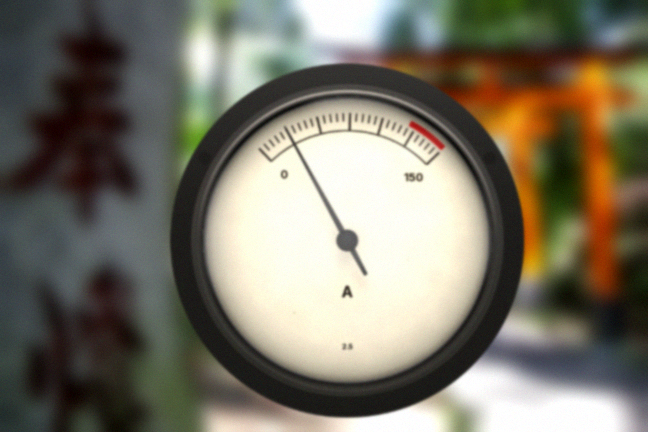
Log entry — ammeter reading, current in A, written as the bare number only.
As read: 25
